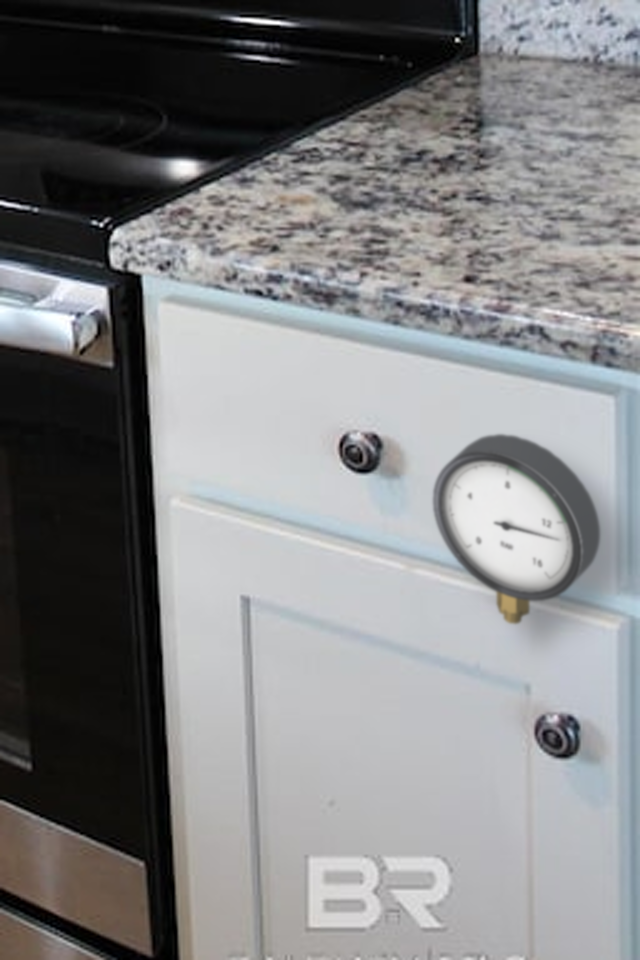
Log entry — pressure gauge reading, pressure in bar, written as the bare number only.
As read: 13
